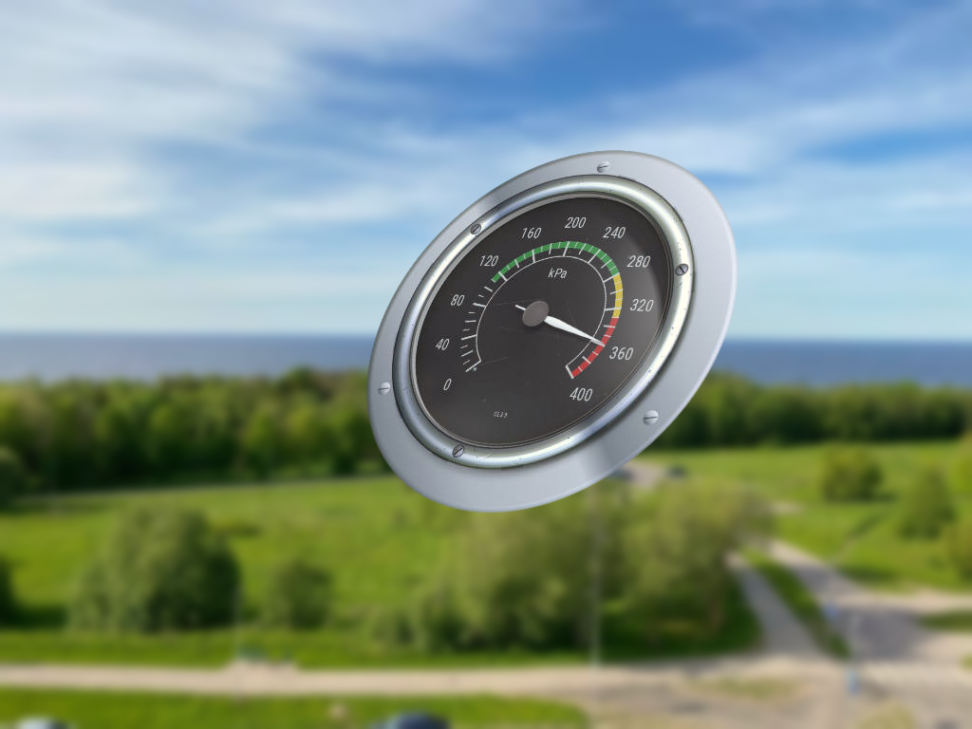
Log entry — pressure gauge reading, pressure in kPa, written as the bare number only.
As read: 360
